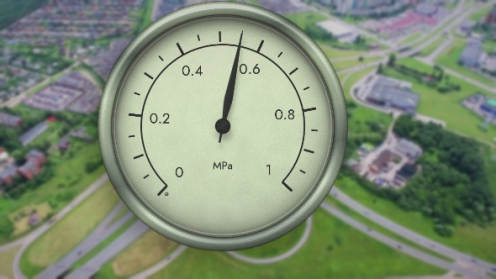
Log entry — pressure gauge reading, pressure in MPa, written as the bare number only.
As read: 0.55
